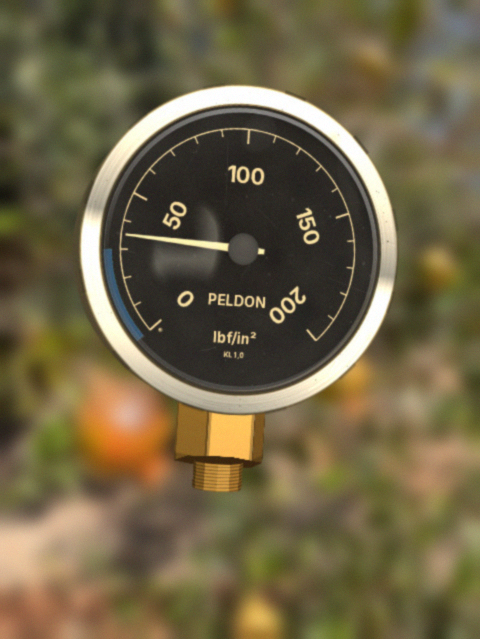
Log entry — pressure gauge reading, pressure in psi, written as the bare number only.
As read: 35
